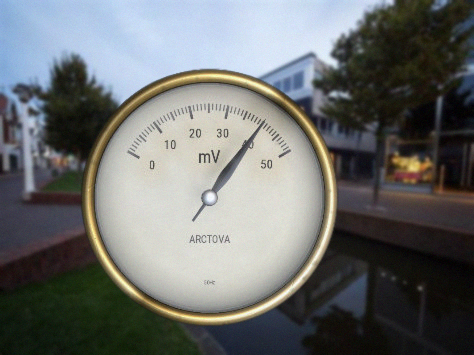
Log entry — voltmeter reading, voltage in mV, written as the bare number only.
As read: 40
